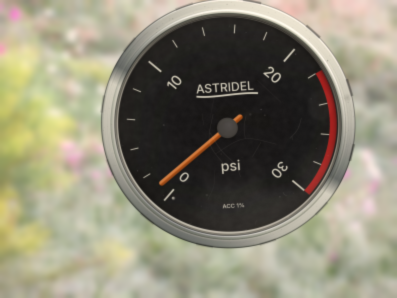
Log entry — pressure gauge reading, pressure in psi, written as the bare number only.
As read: 1
